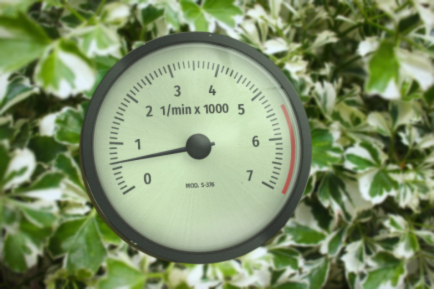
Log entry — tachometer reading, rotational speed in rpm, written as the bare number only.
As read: 600
